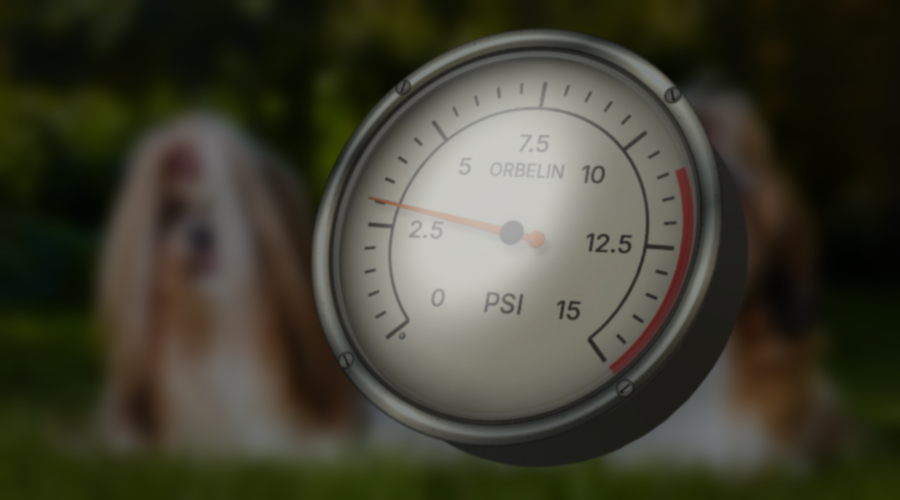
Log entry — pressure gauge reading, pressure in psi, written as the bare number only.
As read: 3
